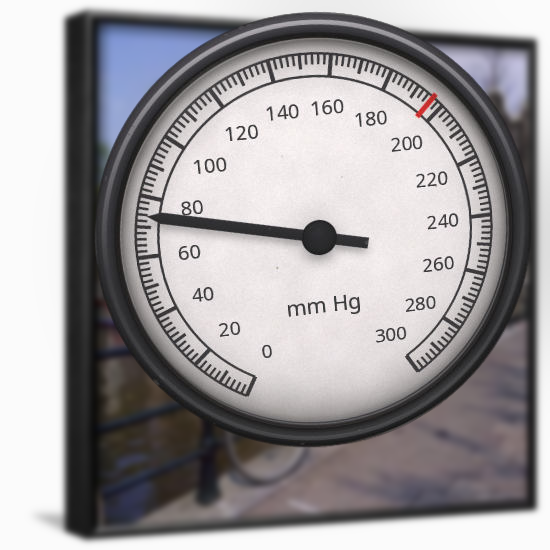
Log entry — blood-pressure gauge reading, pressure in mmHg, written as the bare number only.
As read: 74
